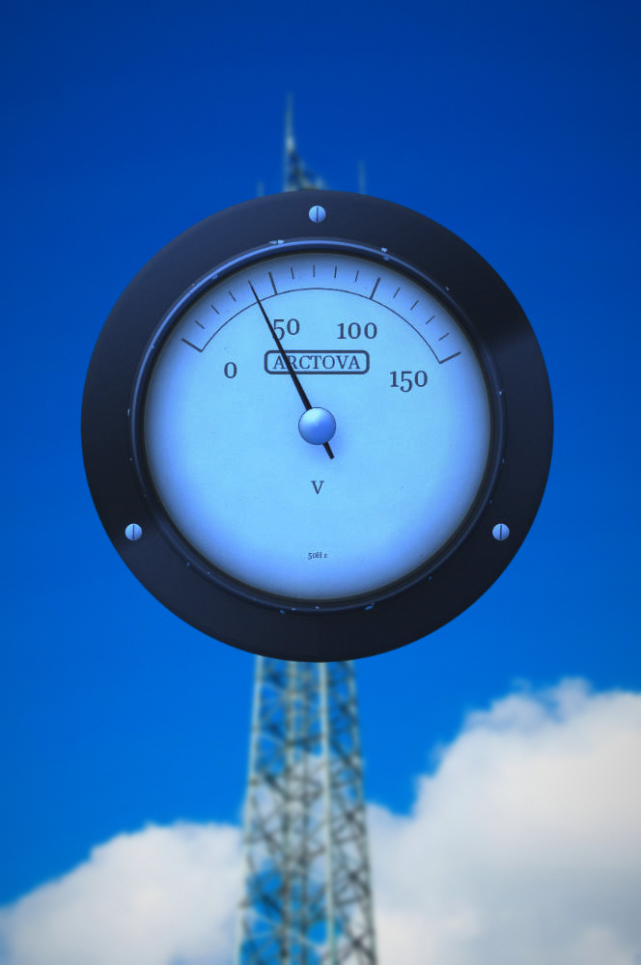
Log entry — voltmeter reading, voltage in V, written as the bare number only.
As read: 40
